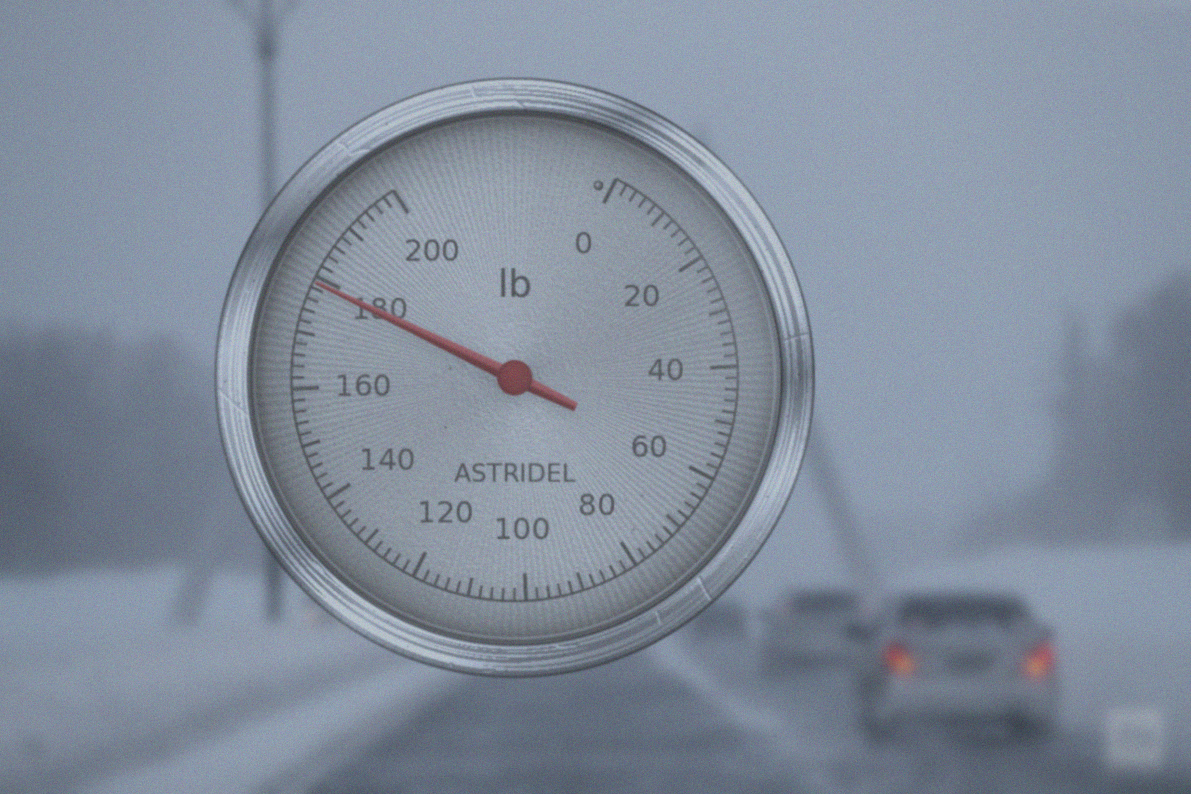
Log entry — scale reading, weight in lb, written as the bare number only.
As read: 179
